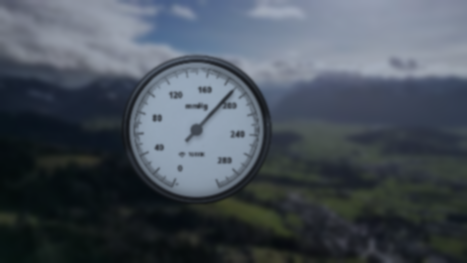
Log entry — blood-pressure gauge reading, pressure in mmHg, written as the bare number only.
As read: 190
